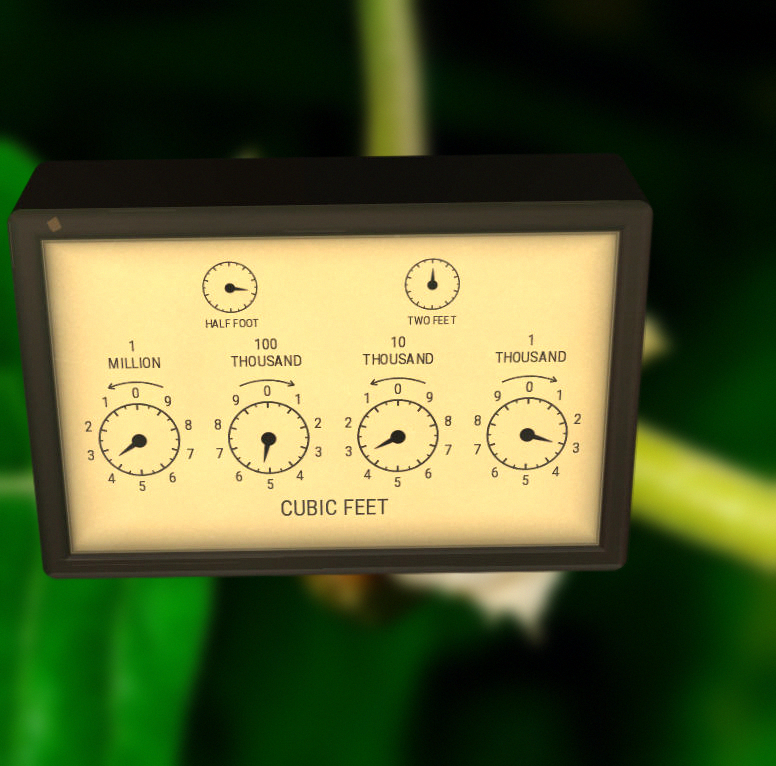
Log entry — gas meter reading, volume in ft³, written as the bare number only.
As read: 353300
